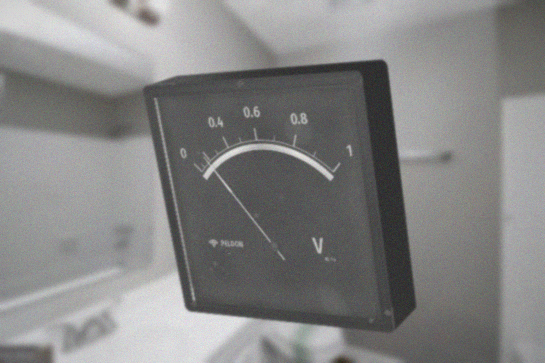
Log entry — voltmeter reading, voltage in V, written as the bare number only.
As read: 0.2
